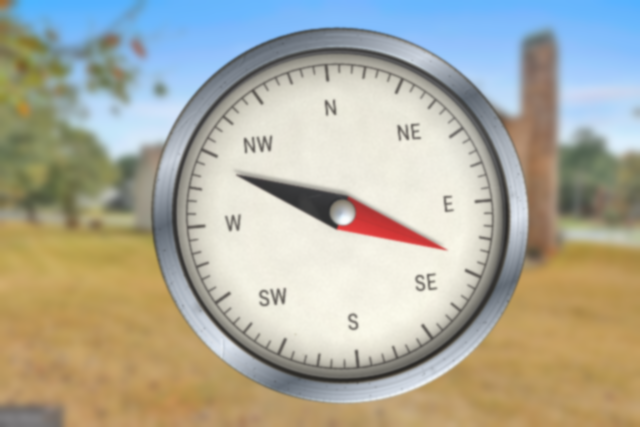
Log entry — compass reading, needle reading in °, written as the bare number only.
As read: 115
